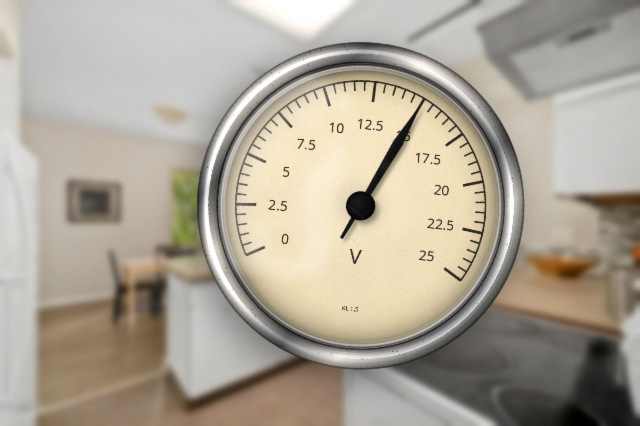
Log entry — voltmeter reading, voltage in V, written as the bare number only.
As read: 15
